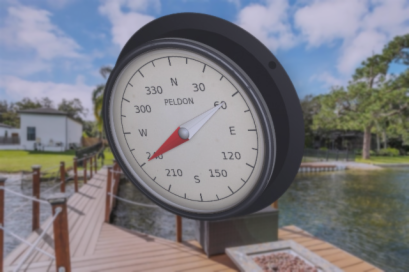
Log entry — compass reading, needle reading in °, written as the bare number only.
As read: 240
